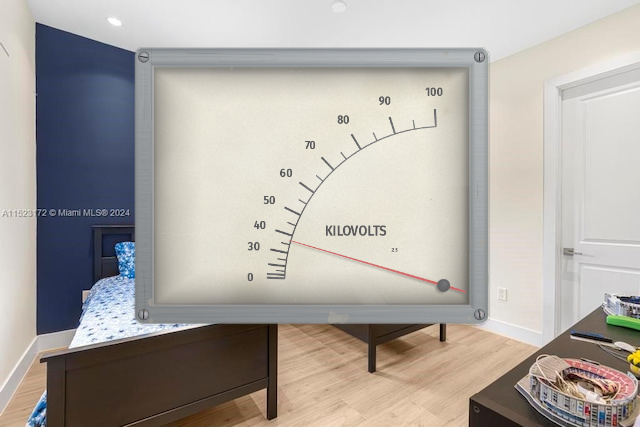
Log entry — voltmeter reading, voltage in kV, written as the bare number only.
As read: 37.5
